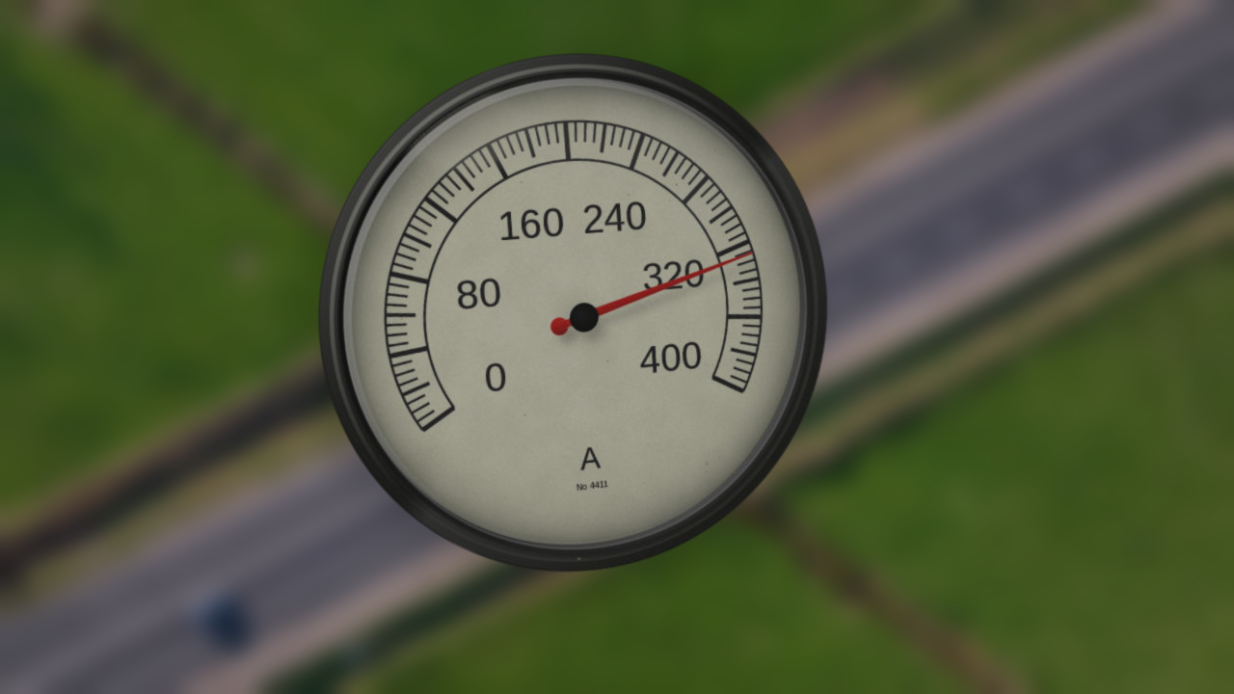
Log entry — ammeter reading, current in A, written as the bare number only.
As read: 325
